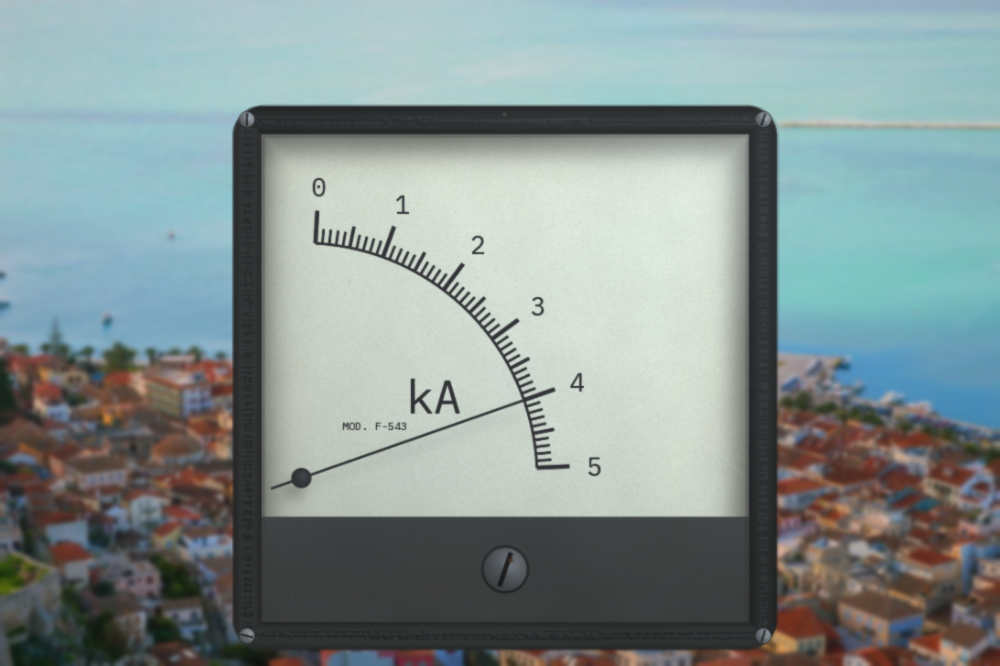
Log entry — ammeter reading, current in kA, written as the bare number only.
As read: 4
